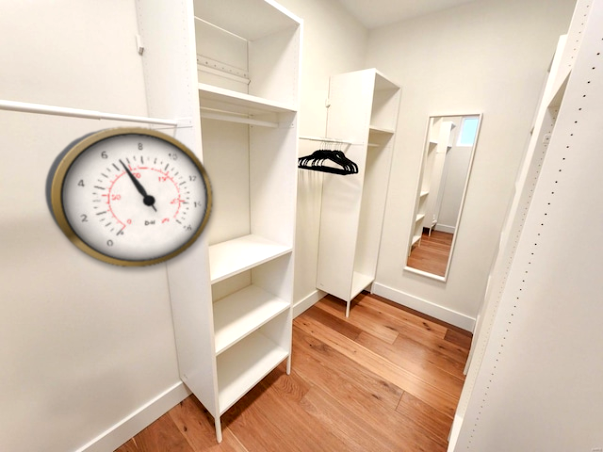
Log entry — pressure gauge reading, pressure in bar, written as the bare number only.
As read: 6.5
